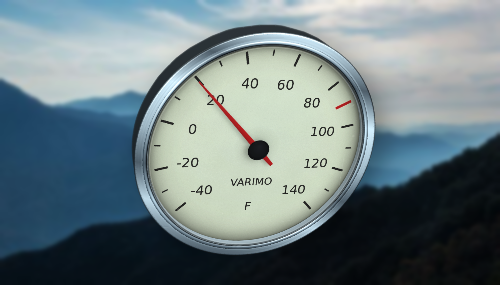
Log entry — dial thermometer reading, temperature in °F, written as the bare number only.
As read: 20
